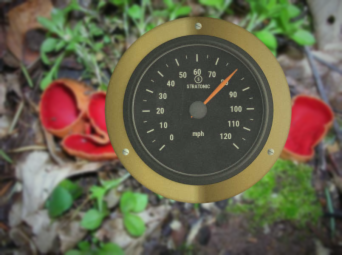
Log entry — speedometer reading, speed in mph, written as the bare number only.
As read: 80
